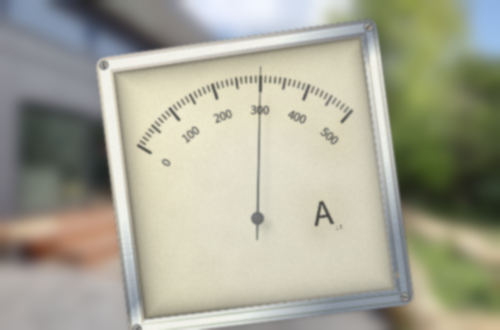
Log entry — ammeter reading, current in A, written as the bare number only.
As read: 300
